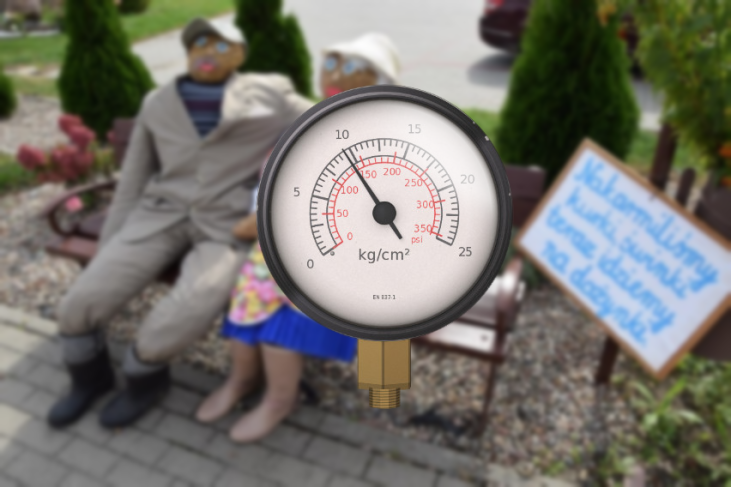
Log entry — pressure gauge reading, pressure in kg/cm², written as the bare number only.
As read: 9.5
